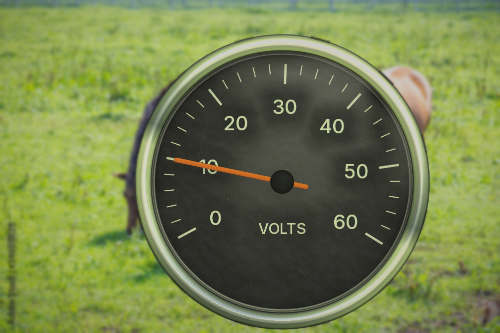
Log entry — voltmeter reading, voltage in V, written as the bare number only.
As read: 10
